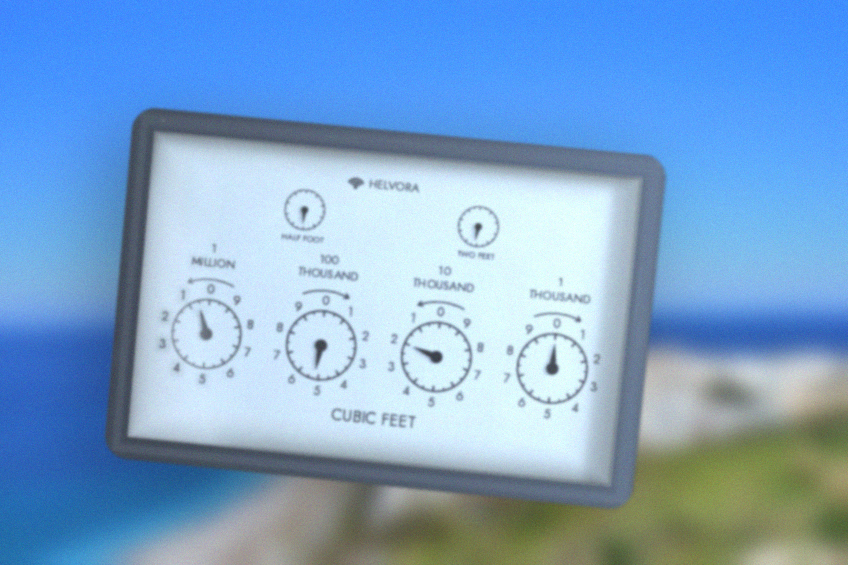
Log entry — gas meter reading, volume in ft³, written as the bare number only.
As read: 52000
